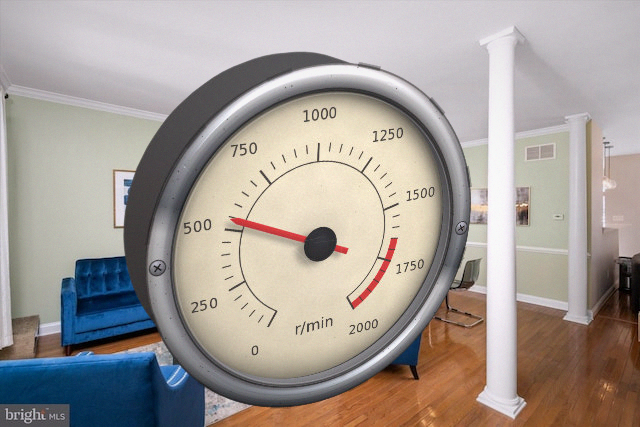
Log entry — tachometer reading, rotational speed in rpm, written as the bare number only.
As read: 550
